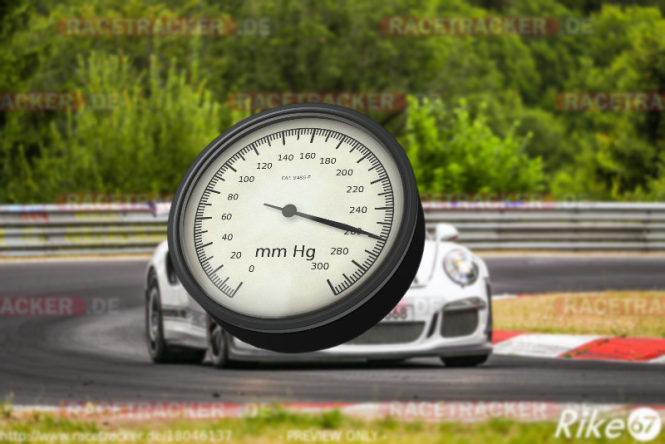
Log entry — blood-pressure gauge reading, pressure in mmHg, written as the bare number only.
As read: 260
